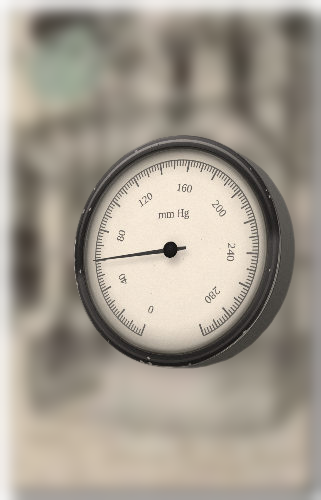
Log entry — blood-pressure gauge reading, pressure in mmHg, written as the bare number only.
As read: 60
